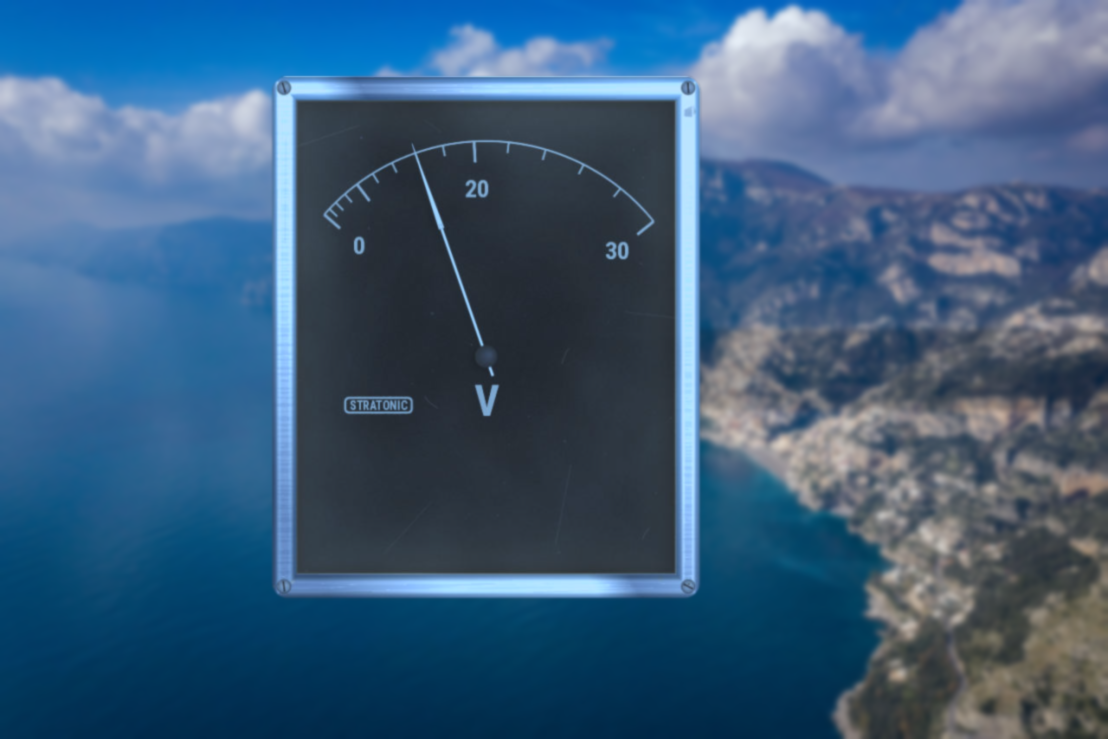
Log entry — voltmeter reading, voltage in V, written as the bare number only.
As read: 16
